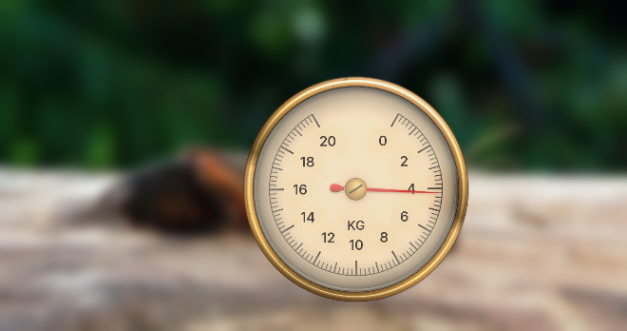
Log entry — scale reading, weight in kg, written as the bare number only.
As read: 4.2
